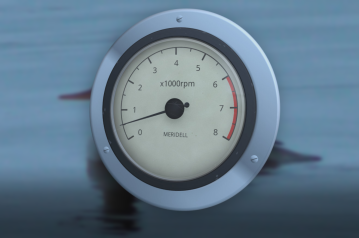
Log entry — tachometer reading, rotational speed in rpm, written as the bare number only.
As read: 500
